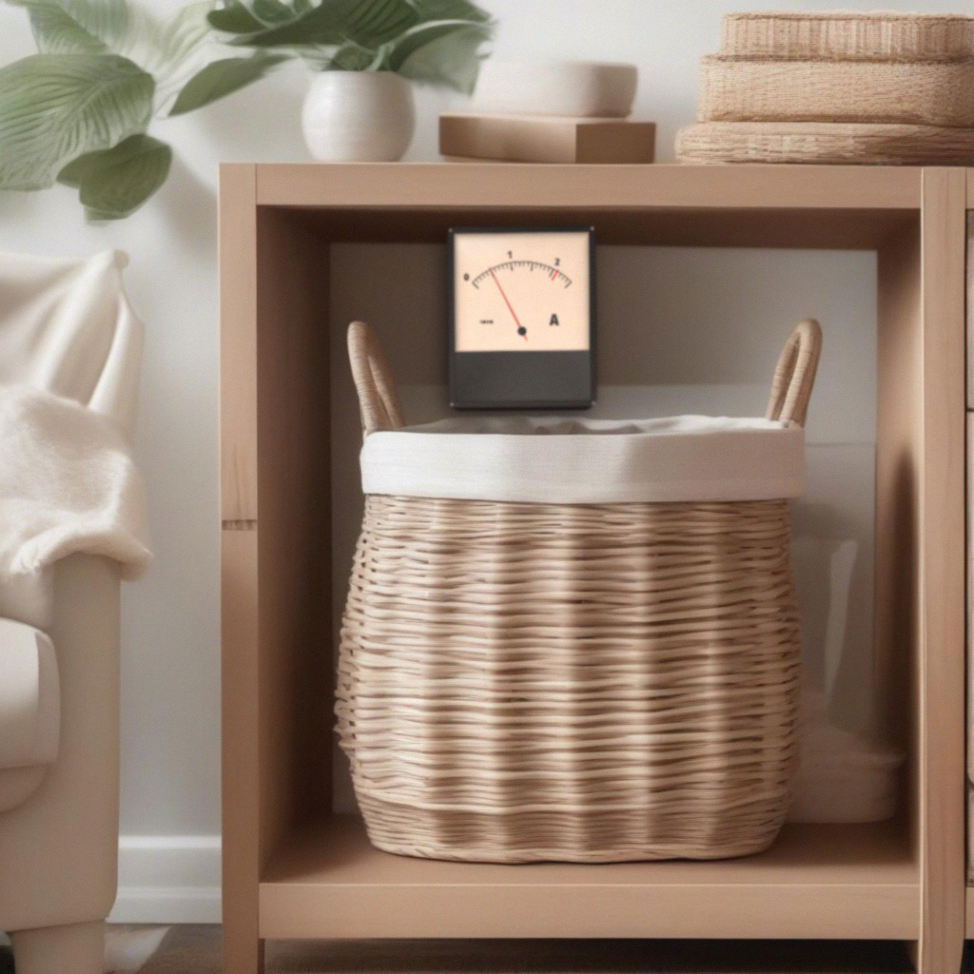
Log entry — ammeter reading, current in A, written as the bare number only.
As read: 0.5
